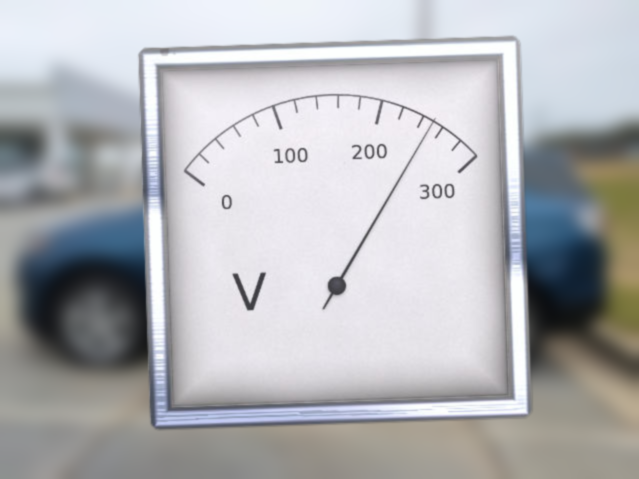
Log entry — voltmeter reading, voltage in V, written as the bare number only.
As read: 250
